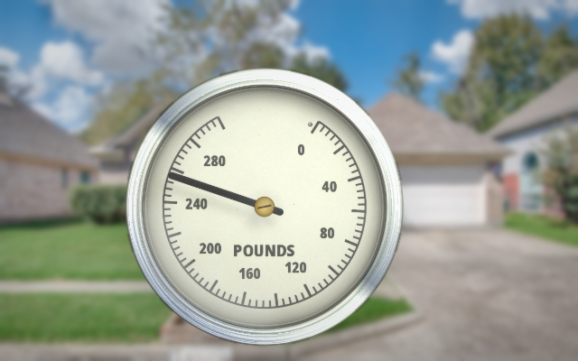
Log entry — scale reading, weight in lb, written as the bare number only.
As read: 256
